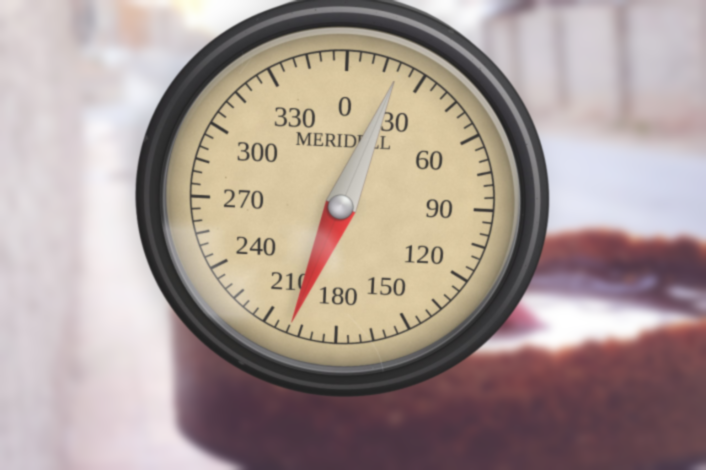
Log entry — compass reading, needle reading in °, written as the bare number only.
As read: 200
